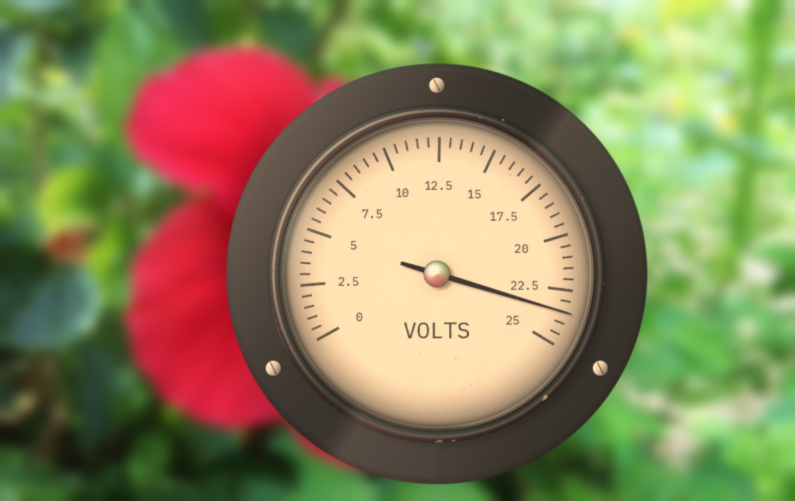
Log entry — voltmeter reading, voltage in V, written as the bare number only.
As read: 23.5
